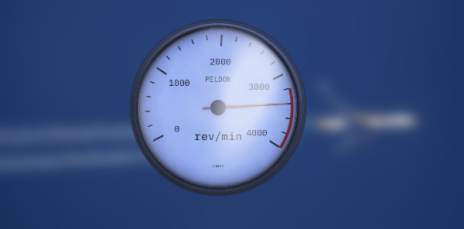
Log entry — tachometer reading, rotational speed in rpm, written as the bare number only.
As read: 3400
